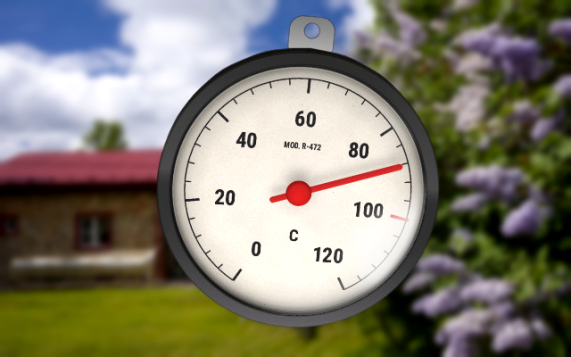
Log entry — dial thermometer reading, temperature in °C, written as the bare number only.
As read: 88
